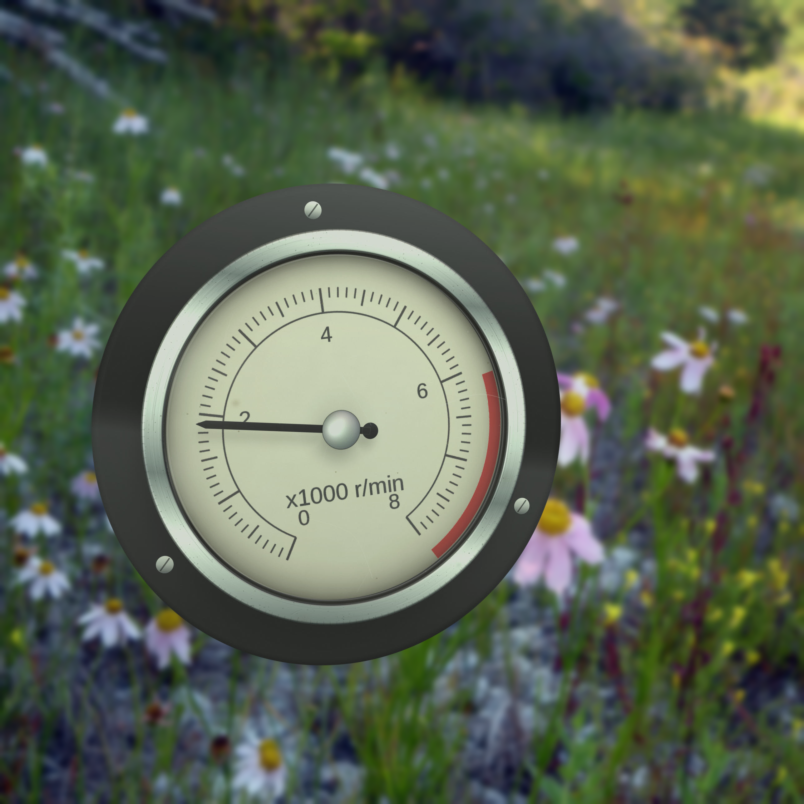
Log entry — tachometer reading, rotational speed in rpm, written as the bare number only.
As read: 1900
